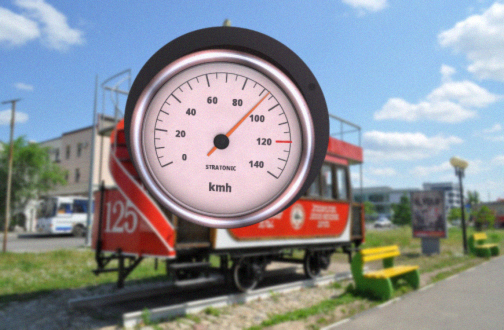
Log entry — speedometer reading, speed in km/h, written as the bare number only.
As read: 92.5
